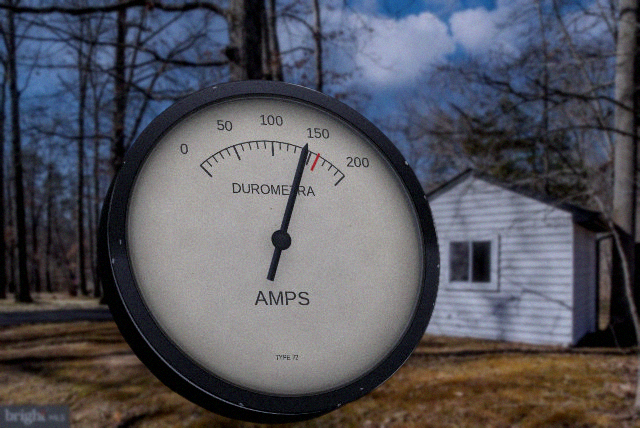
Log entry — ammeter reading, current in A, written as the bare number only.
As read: 140
